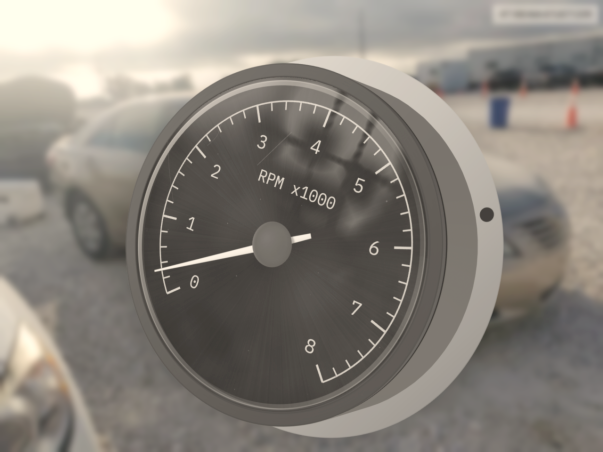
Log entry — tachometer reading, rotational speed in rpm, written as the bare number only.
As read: 300
